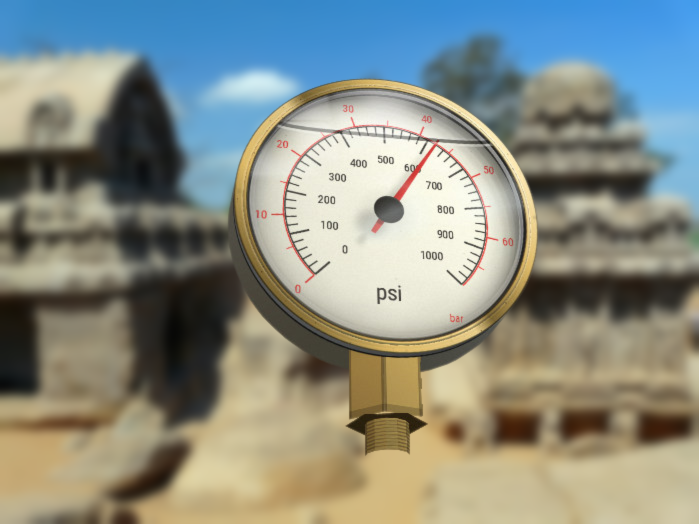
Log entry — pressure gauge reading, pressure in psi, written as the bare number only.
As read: 620
